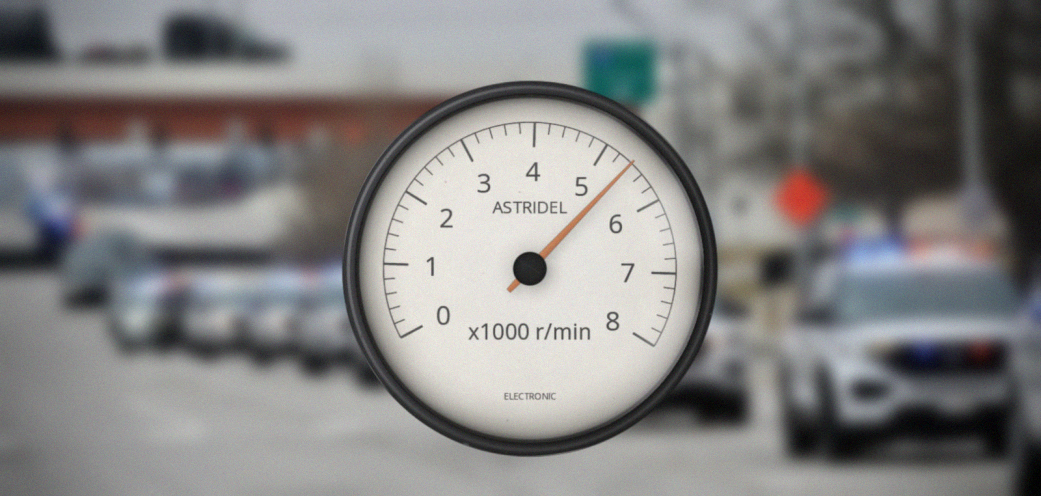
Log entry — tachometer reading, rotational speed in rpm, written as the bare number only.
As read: 5400
